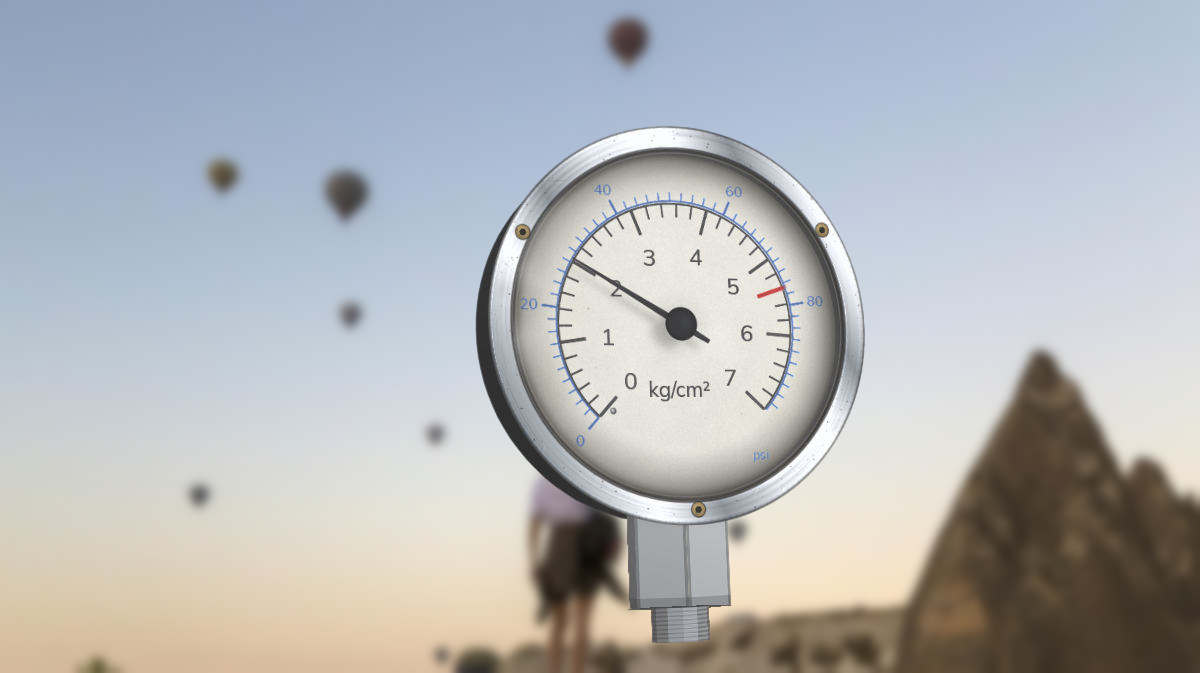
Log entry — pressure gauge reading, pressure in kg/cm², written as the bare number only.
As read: 2
